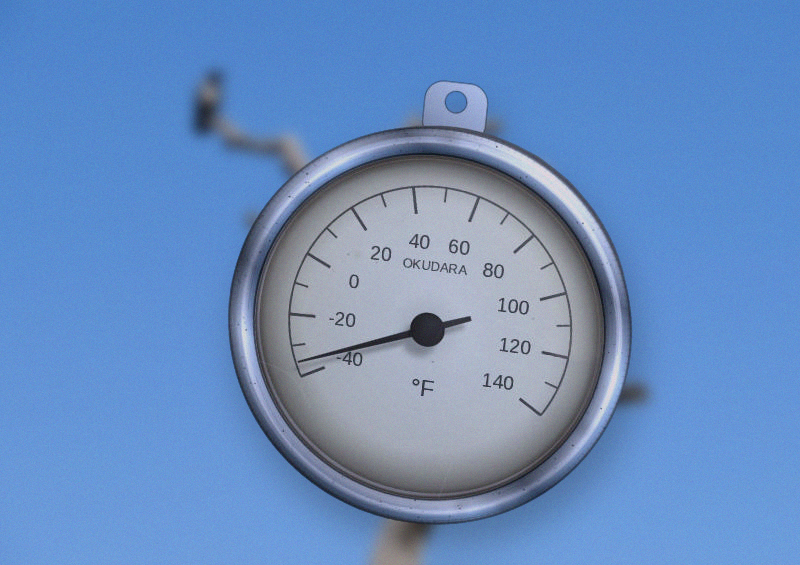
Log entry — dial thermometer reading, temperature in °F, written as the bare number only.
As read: -35
